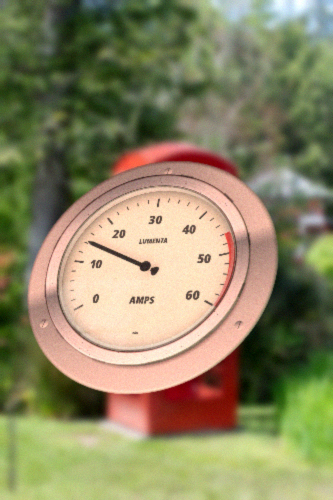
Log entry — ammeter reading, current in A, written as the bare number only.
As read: 14
